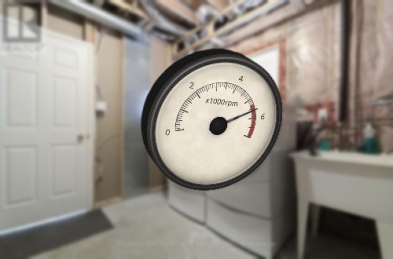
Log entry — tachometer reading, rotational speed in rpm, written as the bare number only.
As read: 5500
